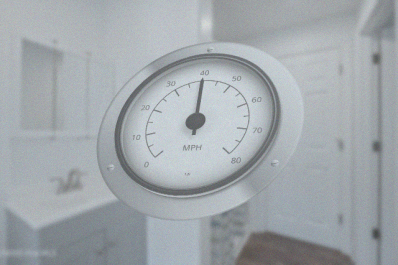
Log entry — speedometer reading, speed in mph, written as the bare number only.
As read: 40
